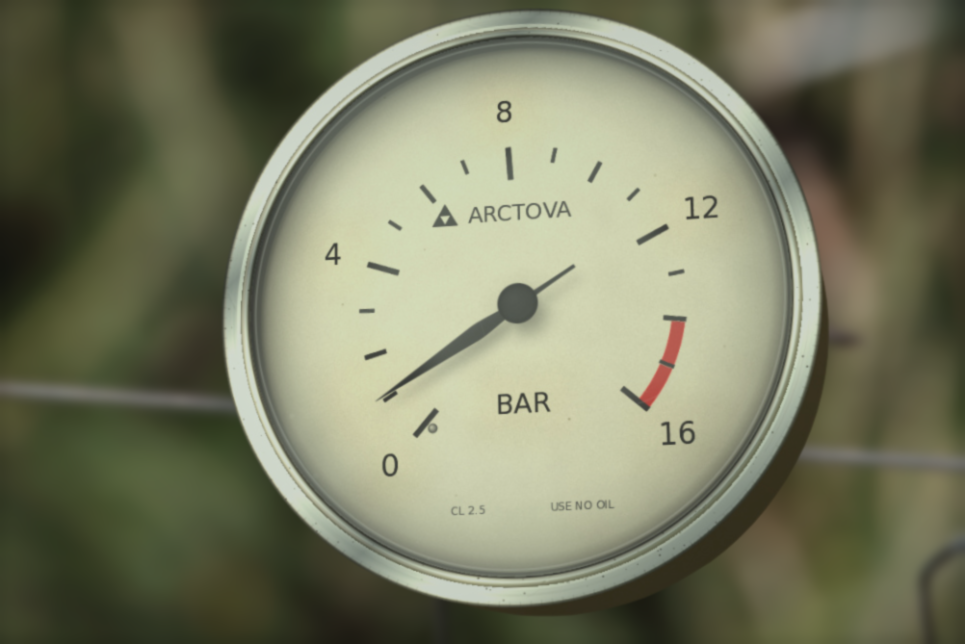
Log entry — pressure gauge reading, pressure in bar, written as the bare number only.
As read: 1
